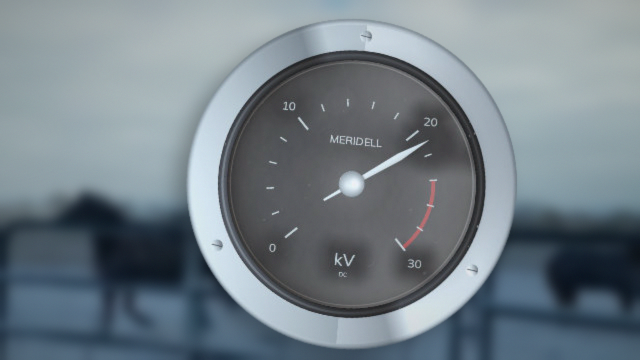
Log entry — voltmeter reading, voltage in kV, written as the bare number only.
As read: 21
